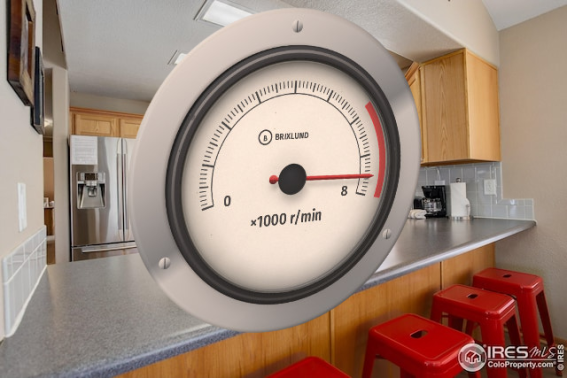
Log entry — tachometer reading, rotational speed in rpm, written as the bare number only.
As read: 7500
